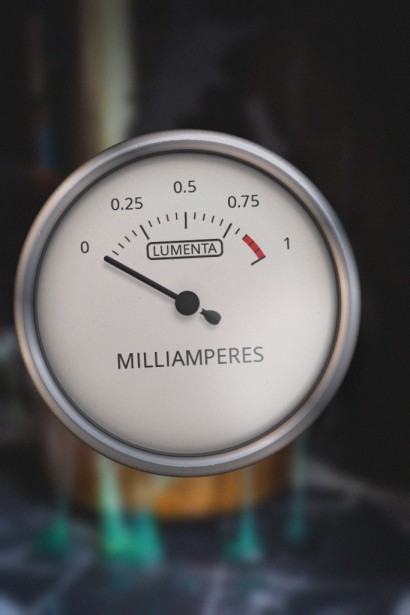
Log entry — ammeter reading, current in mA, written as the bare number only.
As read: 0
